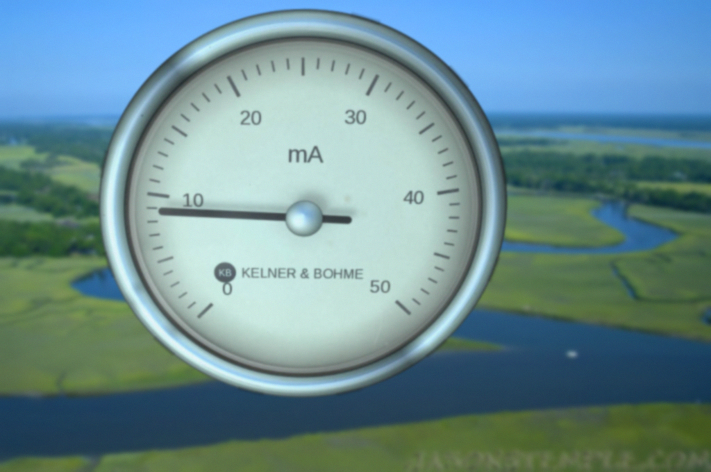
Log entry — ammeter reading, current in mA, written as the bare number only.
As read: 9
